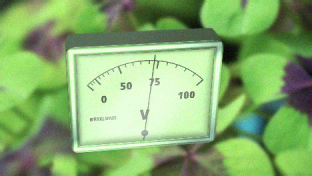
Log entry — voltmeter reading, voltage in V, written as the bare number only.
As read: 72.5
